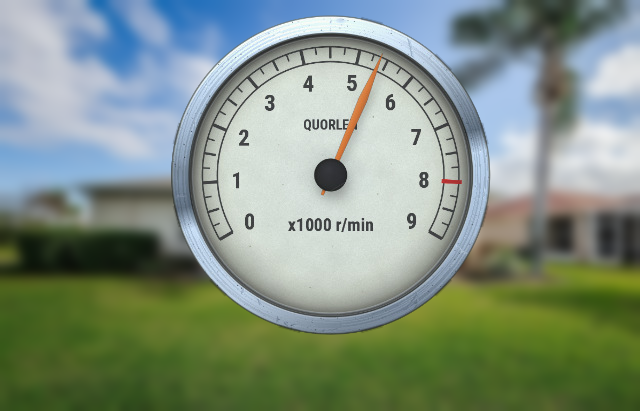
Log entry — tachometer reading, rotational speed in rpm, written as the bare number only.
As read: 5375
